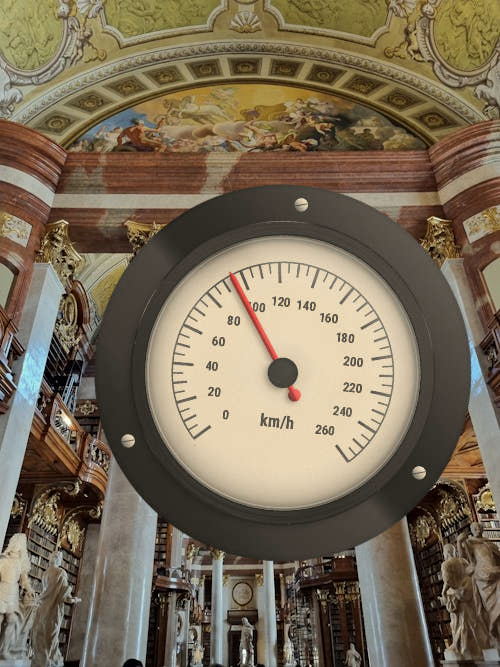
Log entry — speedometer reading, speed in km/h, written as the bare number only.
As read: 95
